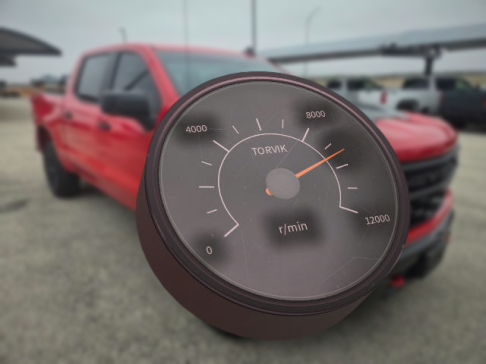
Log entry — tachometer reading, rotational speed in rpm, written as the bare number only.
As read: 9500
